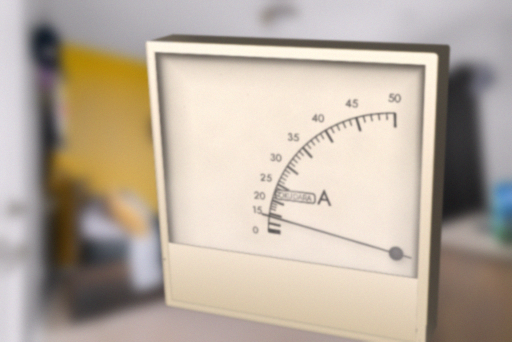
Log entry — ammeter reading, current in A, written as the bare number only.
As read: 15
